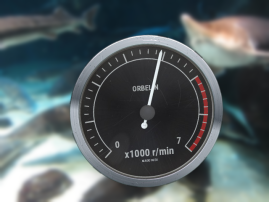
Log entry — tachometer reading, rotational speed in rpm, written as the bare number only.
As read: 3900
